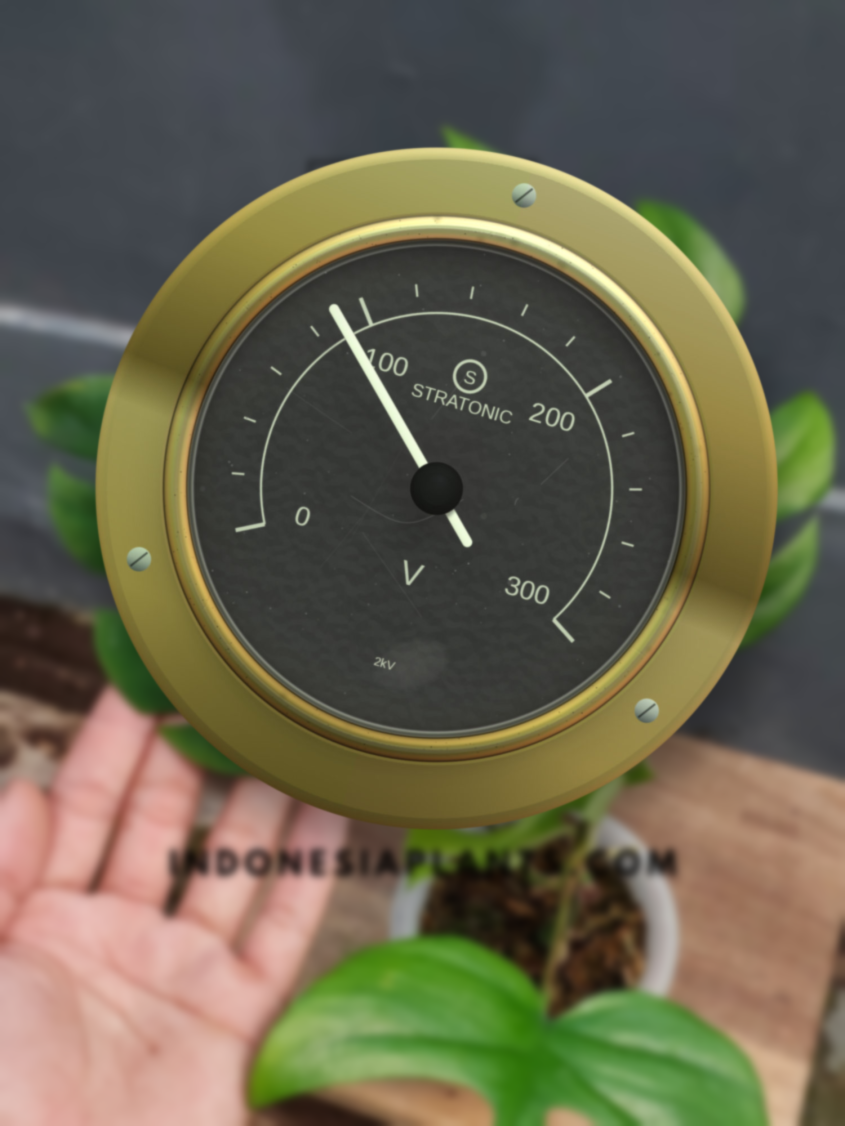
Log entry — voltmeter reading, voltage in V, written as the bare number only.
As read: 90
